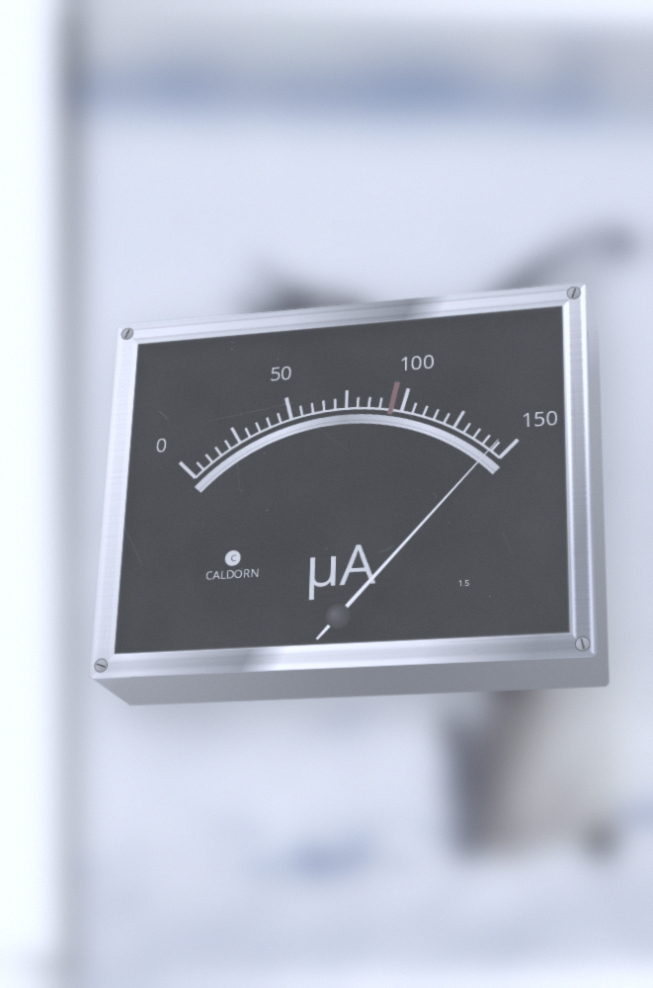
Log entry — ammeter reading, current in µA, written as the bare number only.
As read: 145
